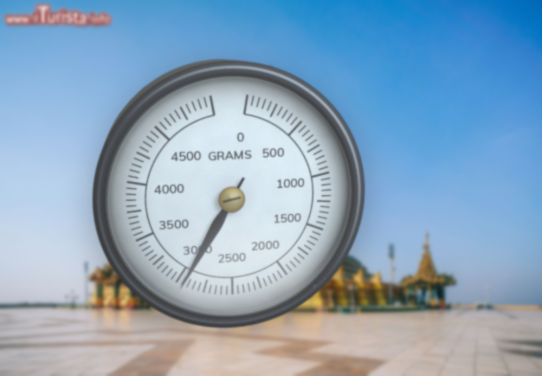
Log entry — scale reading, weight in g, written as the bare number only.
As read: 2950
